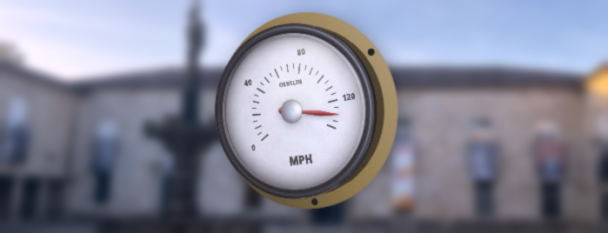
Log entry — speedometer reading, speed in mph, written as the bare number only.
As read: 130
